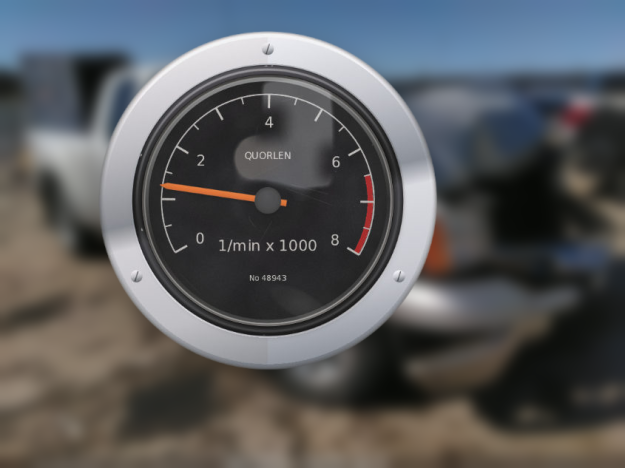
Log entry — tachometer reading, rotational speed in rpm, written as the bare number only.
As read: 1250
